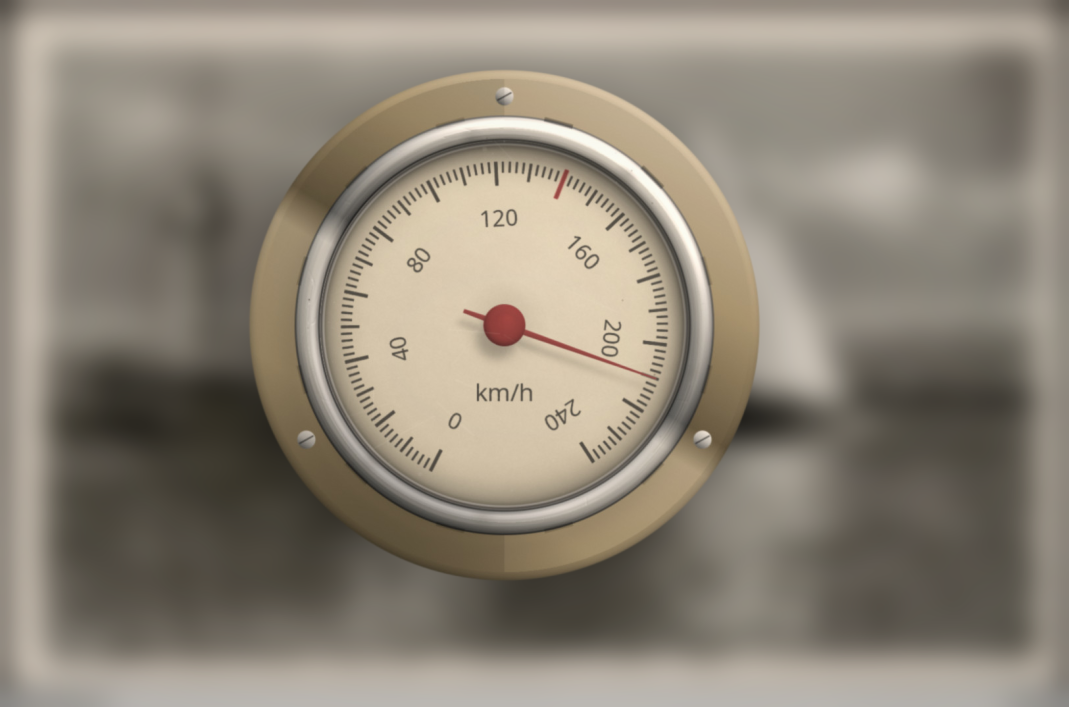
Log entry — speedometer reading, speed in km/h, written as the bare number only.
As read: 210
